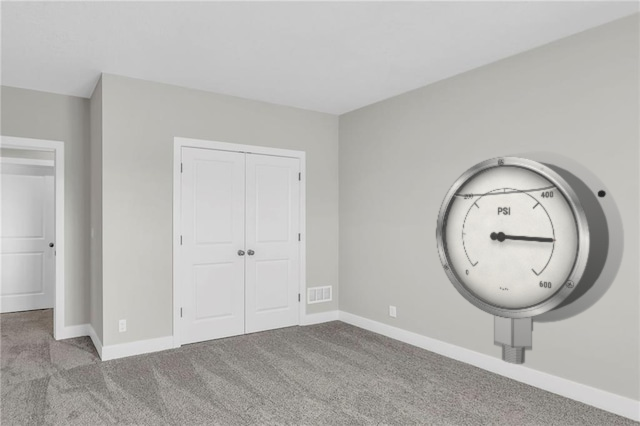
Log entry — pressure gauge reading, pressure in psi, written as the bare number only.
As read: 500
